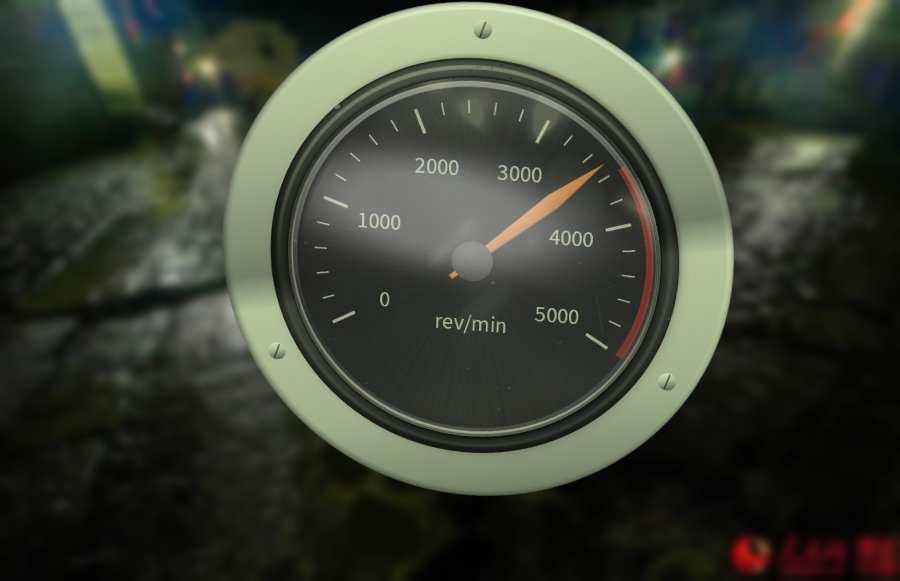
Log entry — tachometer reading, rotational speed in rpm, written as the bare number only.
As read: 3500
